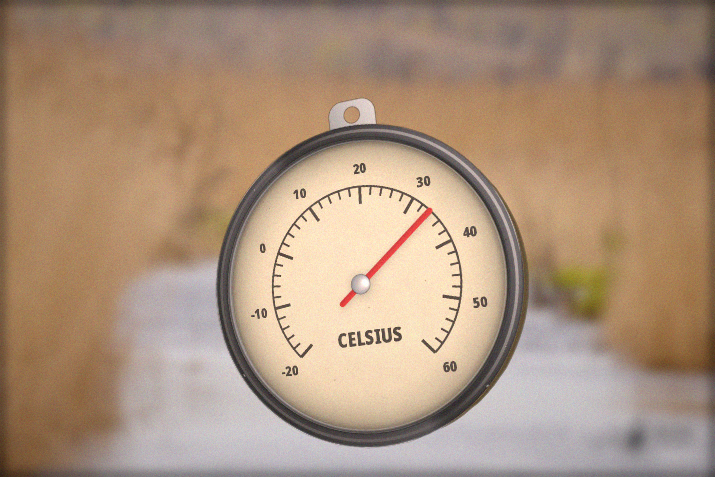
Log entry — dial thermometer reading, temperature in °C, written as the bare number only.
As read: 34
